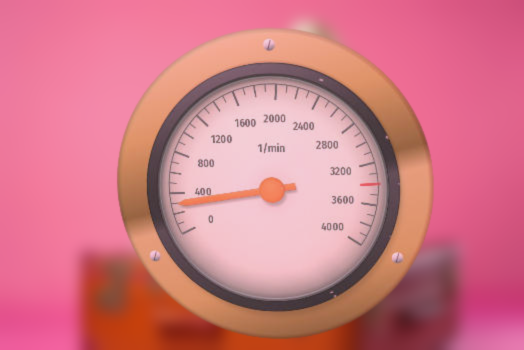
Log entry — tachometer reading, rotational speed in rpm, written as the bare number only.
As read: 300
